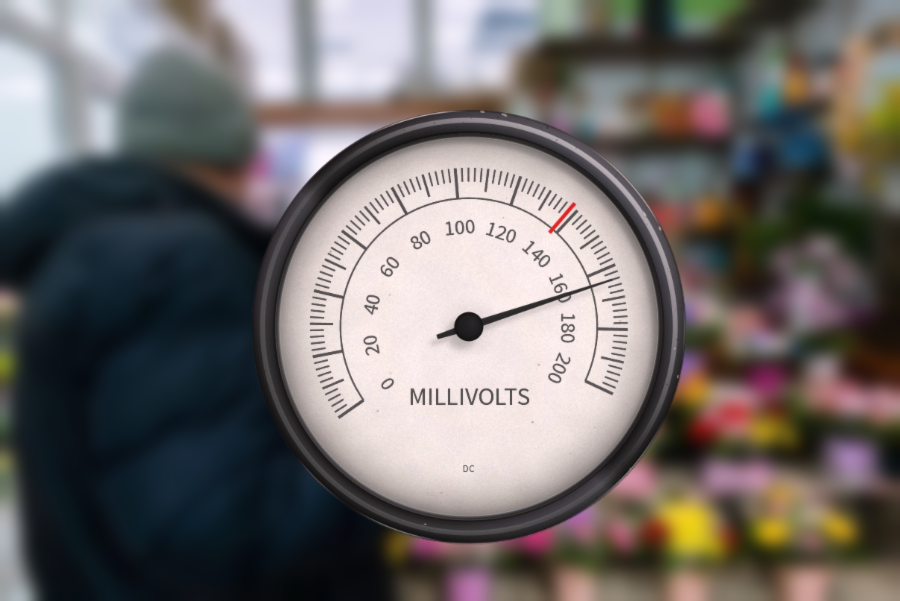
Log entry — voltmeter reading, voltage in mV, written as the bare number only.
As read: 164
